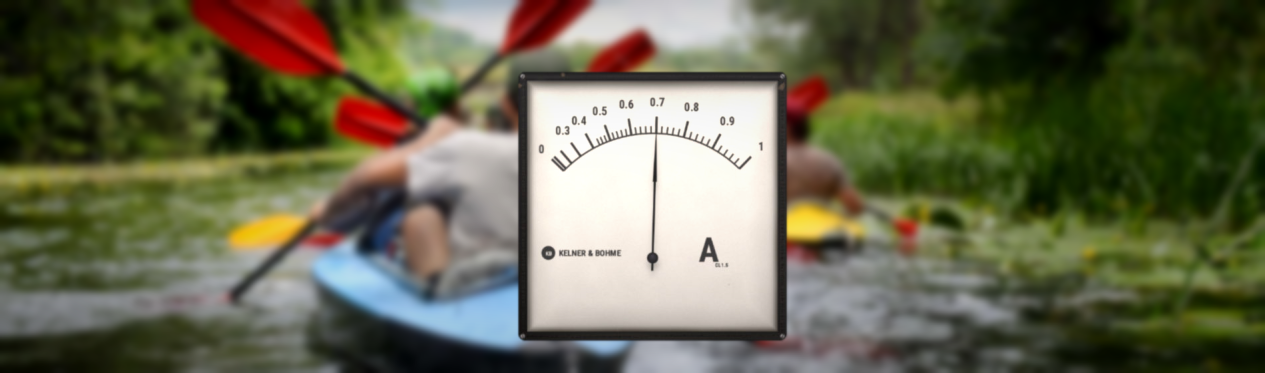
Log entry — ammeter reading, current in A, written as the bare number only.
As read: 0.7
